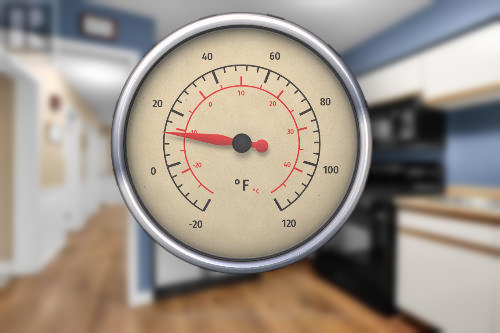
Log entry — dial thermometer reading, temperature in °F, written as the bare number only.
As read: 12
